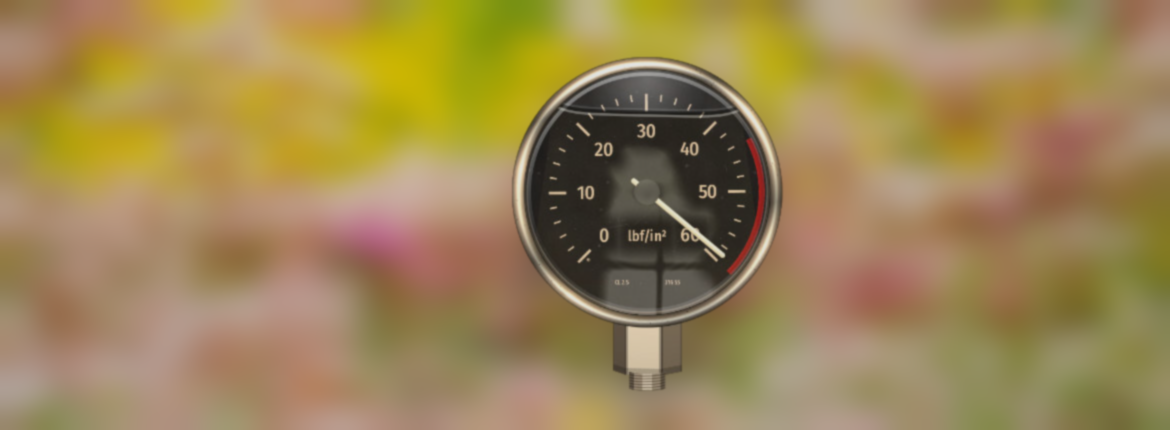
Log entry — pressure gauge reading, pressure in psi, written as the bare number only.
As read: 59
